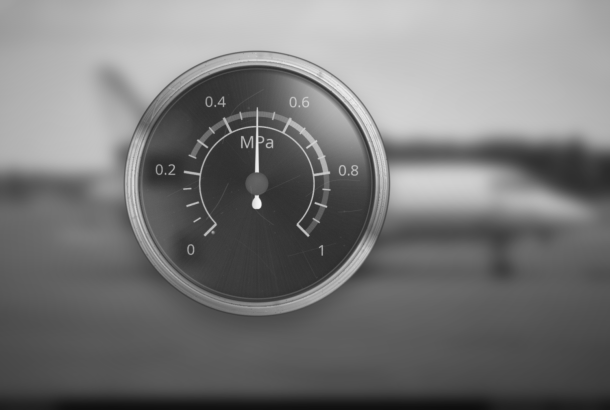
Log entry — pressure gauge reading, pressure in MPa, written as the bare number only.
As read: 0.5
